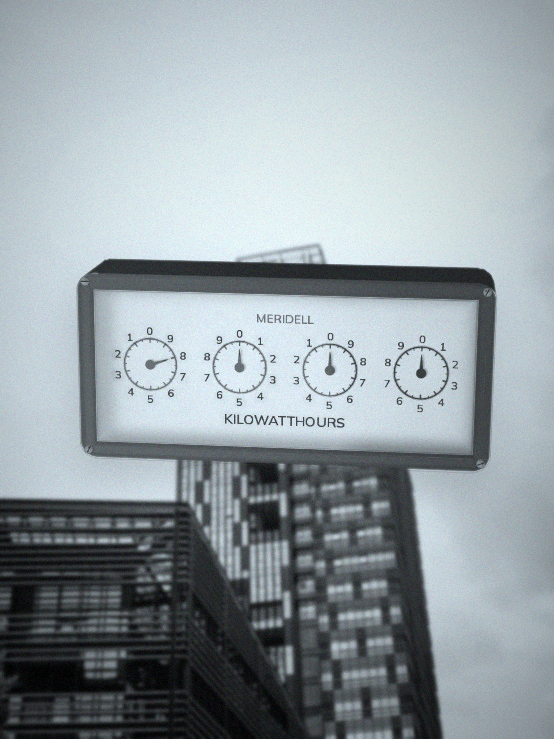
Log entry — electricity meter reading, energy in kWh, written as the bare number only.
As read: 8000
